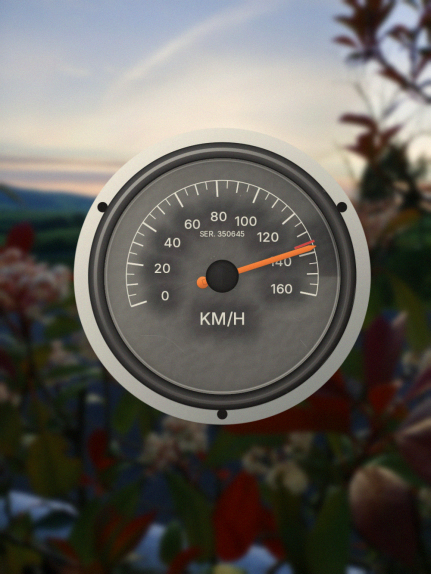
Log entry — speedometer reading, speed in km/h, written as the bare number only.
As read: 137.5
